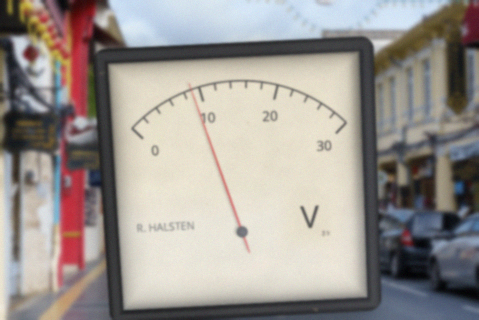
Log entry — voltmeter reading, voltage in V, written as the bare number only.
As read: 9
